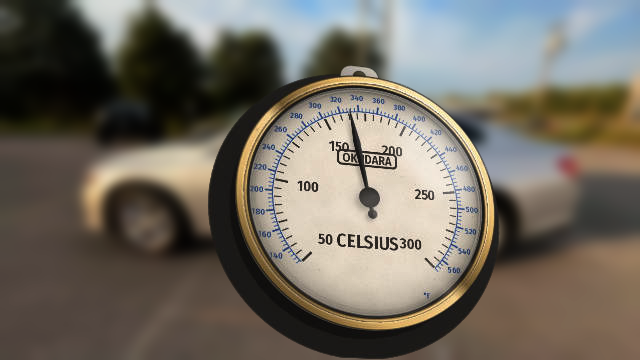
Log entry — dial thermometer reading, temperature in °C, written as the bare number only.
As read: 165
